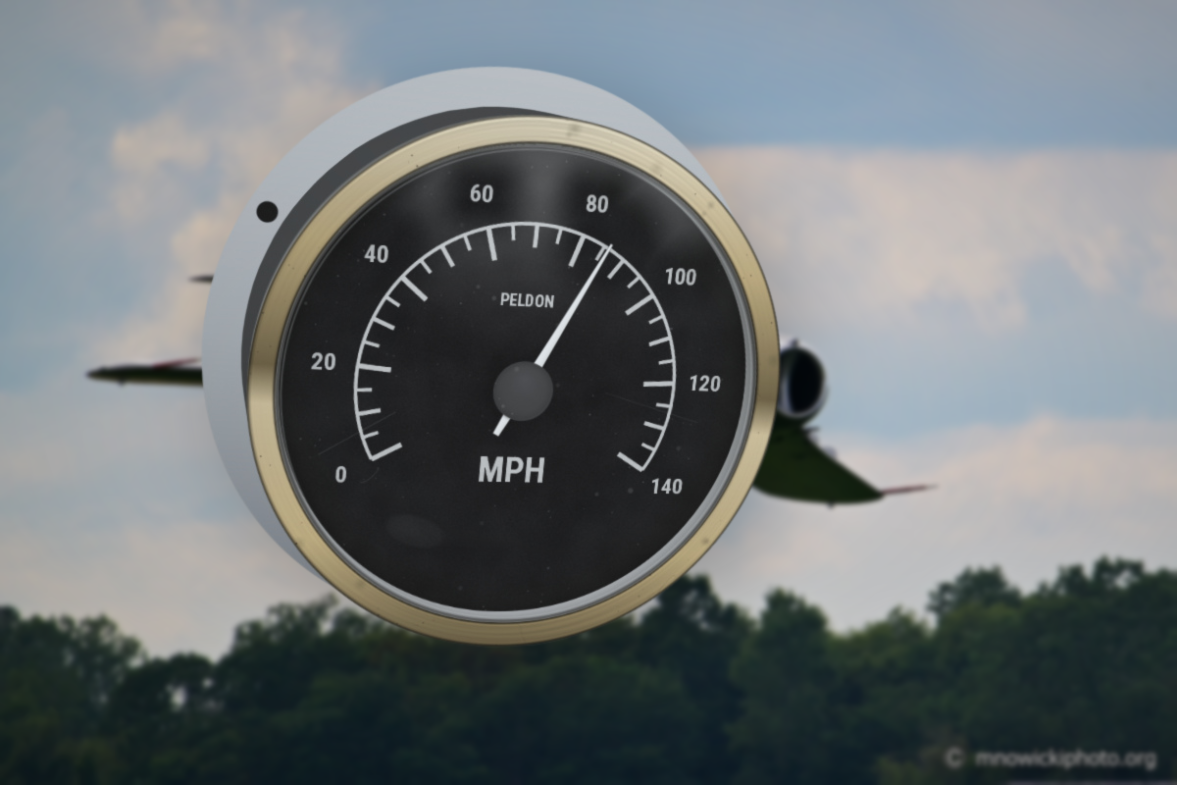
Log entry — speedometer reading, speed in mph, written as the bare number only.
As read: 85
